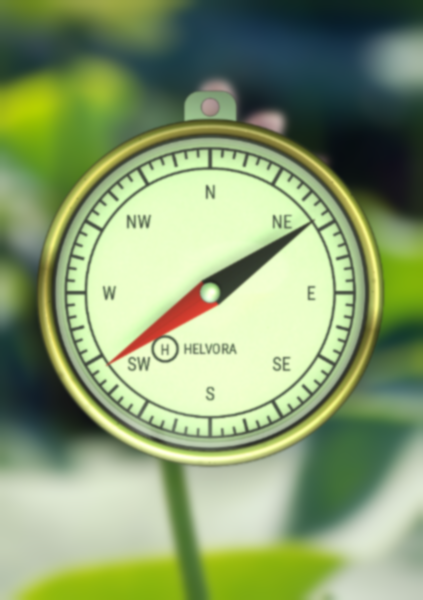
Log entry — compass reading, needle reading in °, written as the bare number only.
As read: 235
